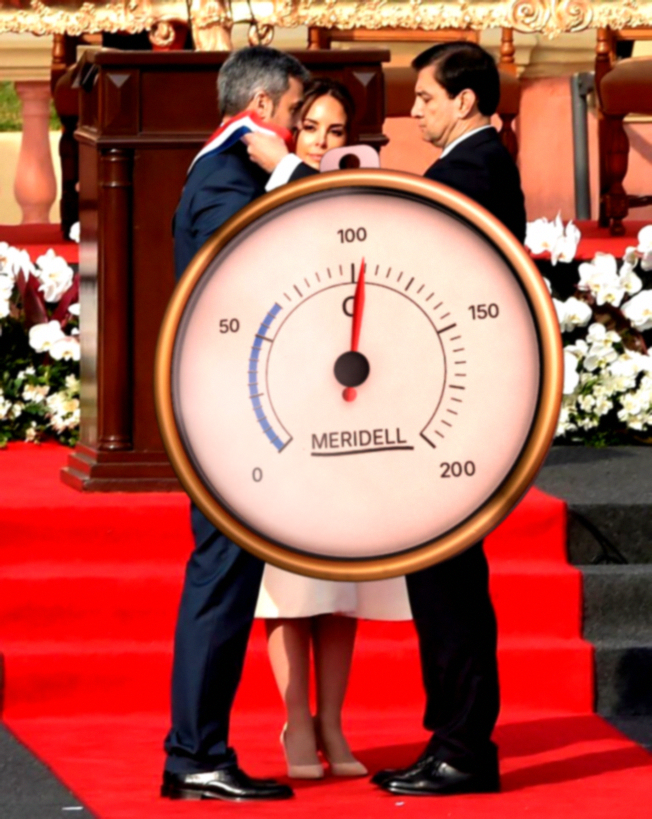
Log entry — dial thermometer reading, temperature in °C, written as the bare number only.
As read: 105
